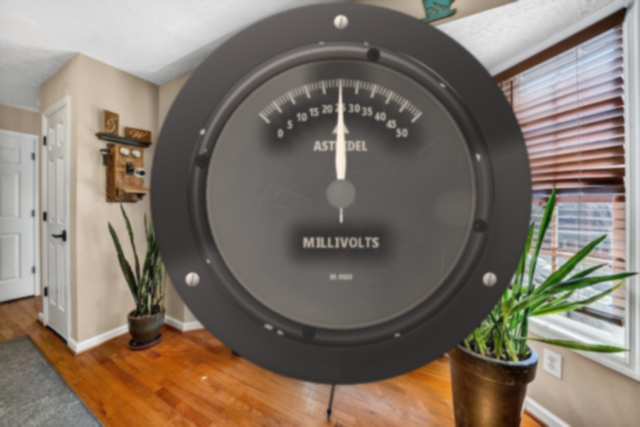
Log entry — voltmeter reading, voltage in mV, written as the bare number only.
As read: 25
